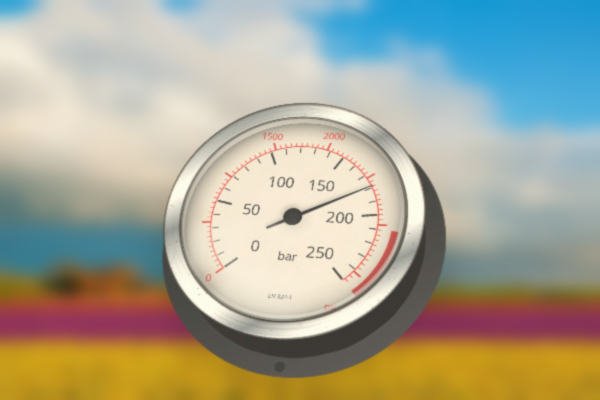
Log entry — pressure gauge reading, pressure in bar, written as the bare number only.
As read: 180
